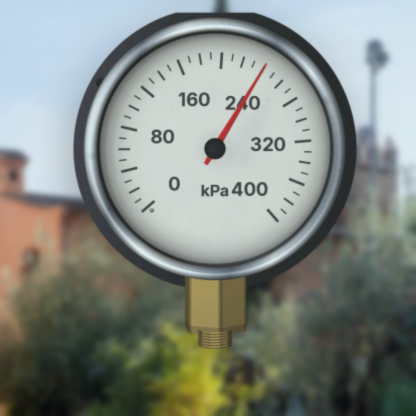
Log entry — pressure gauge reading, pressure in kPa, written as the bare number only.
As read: 240
